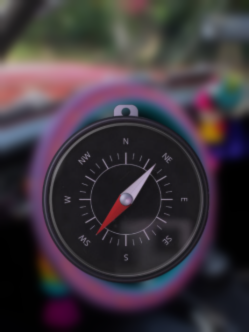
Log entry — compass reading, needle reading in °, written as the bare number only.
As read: 220
